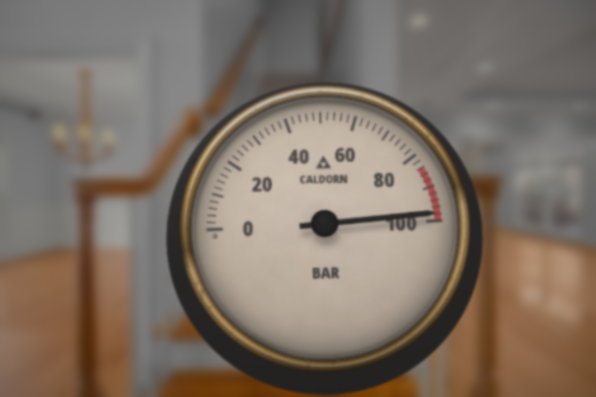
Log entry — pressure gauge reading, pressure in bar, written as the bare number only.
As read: 98
